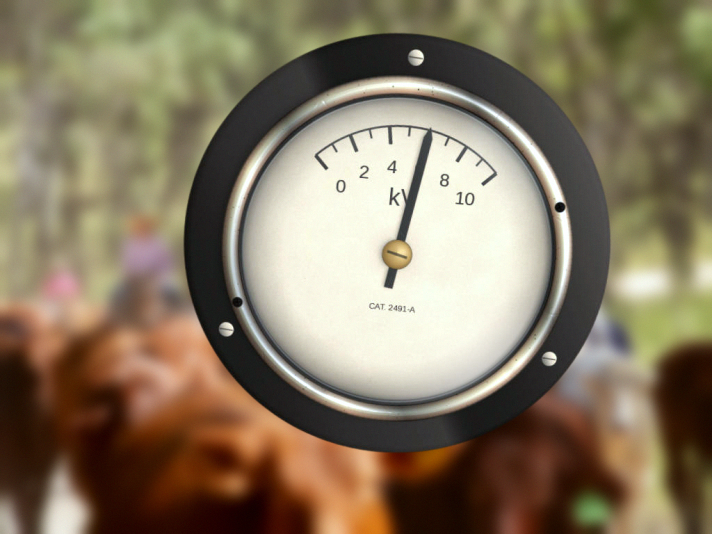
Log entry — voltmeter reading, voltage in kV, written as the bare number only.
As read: 6
